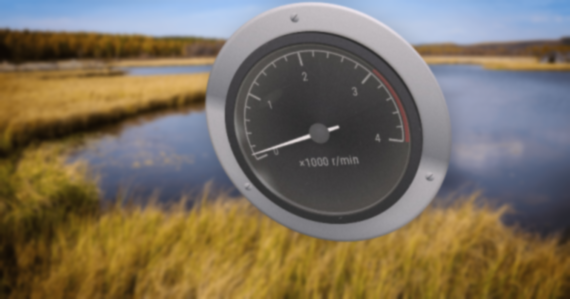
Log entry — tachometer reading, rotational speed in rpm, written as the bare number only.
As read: 100
